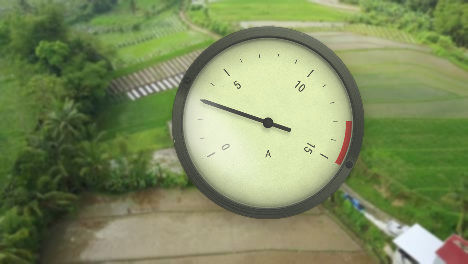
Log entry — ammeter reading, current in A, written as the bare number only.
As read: 3
